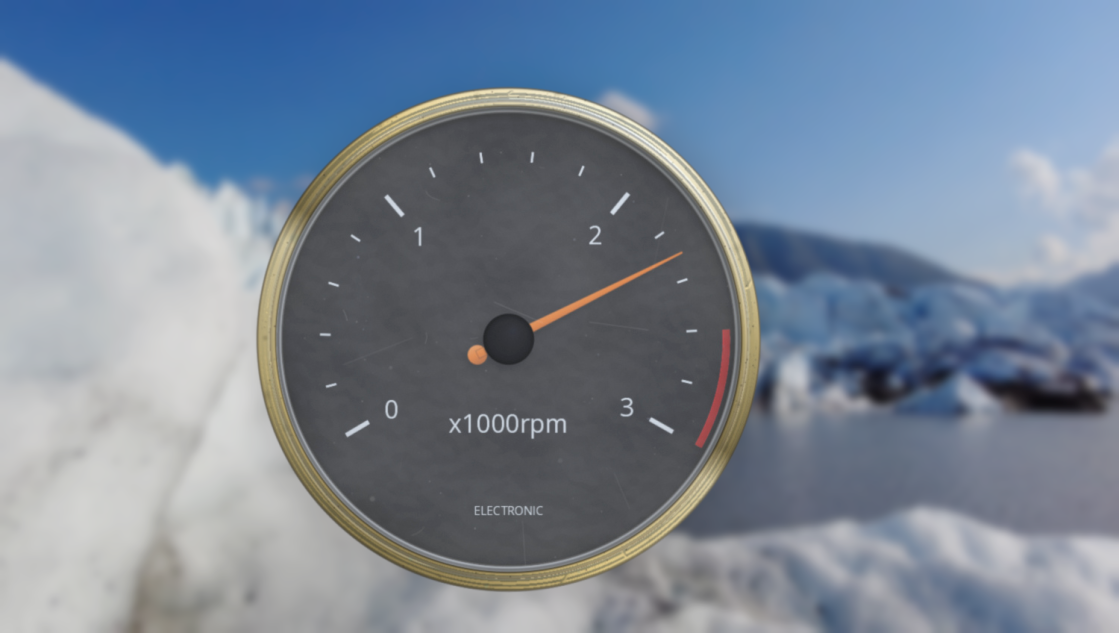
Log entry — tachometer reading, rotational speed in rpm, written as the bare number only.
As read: 2300
